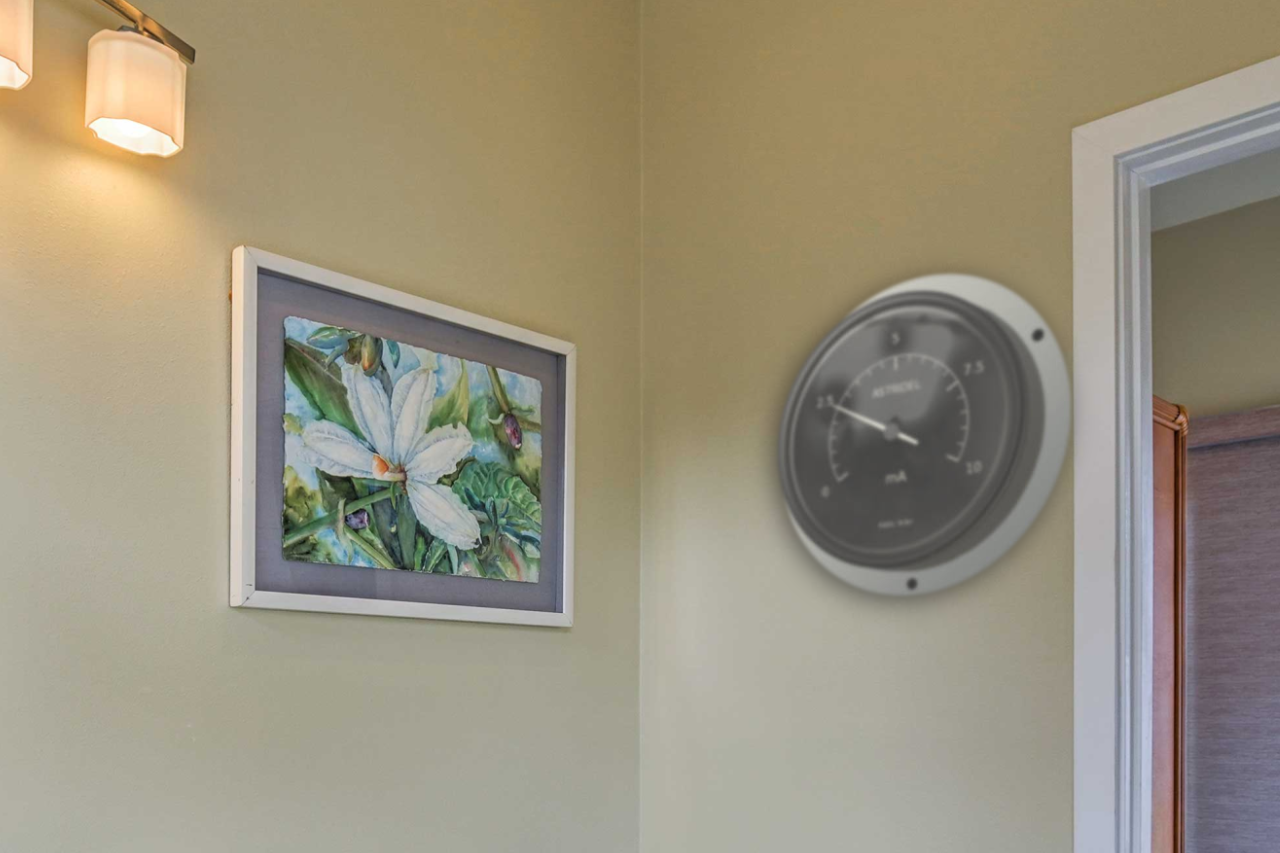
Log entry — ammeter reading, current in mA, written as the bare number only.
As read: 2.5
